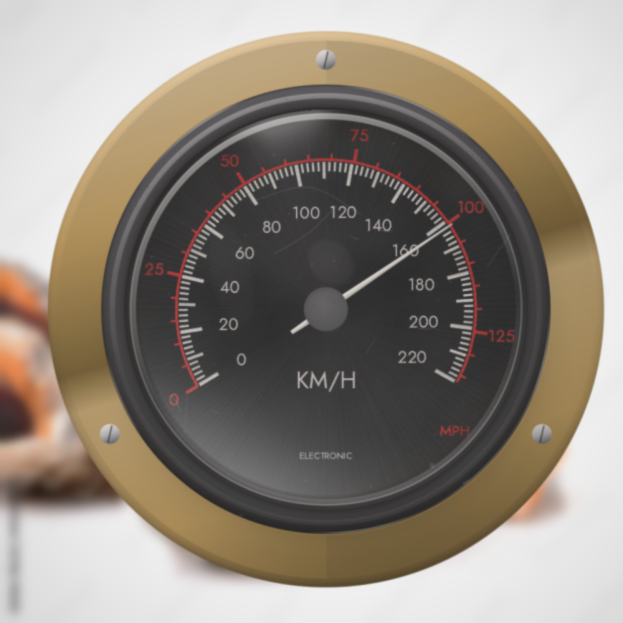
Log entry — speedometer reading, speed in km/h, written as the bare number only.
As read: 162
